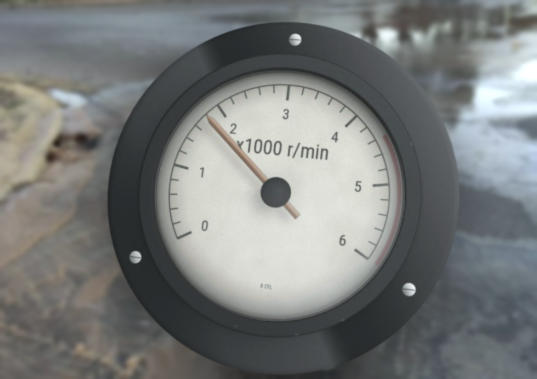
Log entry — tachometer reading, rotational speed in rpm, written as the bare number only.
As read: 1800
